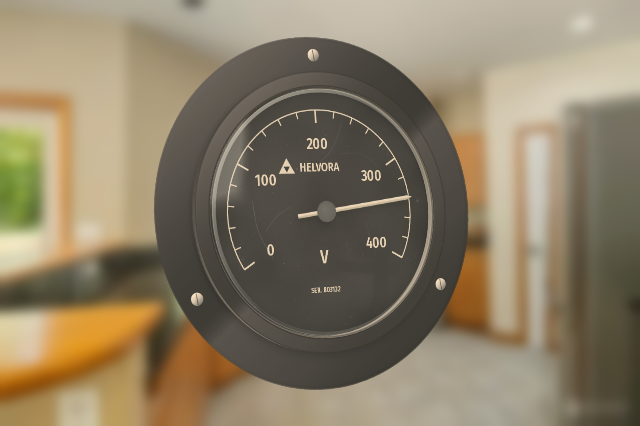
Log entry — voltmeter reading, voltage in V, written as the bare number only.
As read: 340
